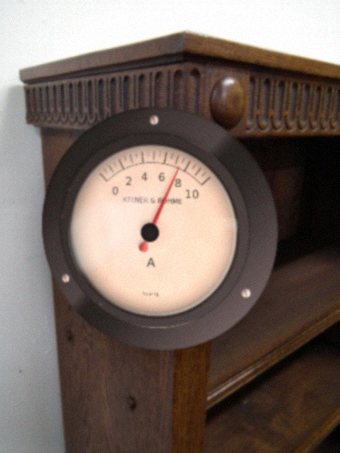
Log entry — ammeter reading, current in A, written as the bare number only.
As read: 7.5
